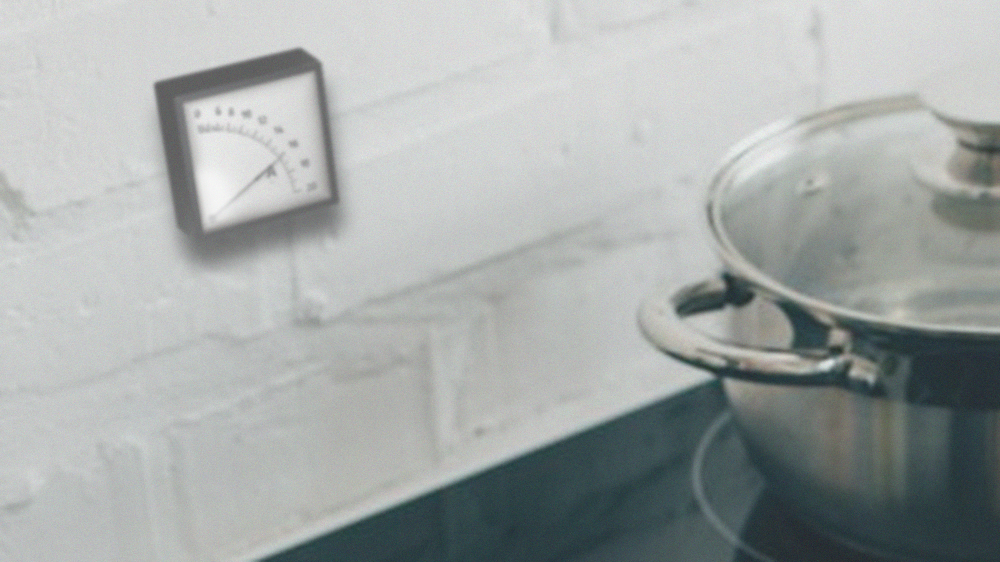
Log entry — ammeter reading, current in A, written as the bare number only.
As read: 16
